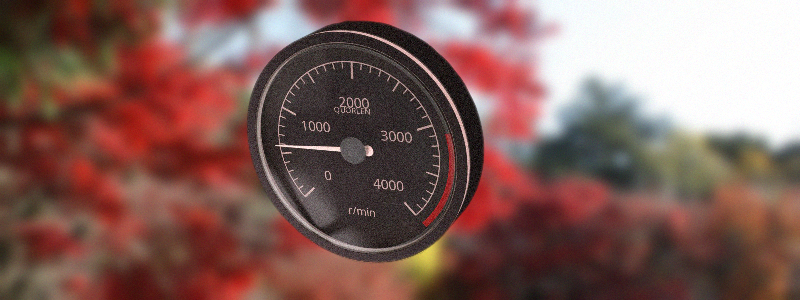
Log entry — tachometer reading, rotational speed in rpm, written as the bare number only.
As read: 600
